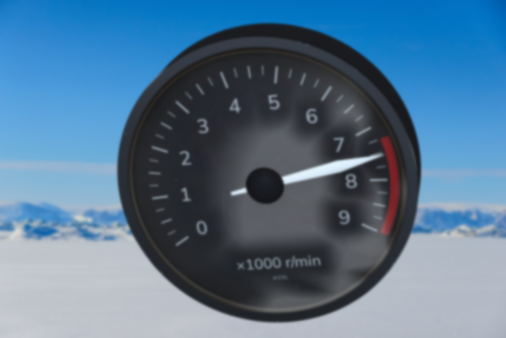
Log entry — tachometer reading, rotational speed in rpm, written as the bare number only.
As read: 7500
